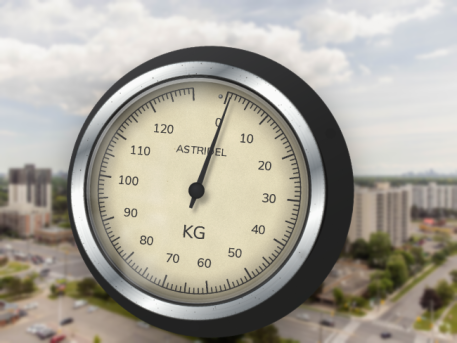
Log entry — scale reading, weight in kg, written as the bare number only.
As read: 1
